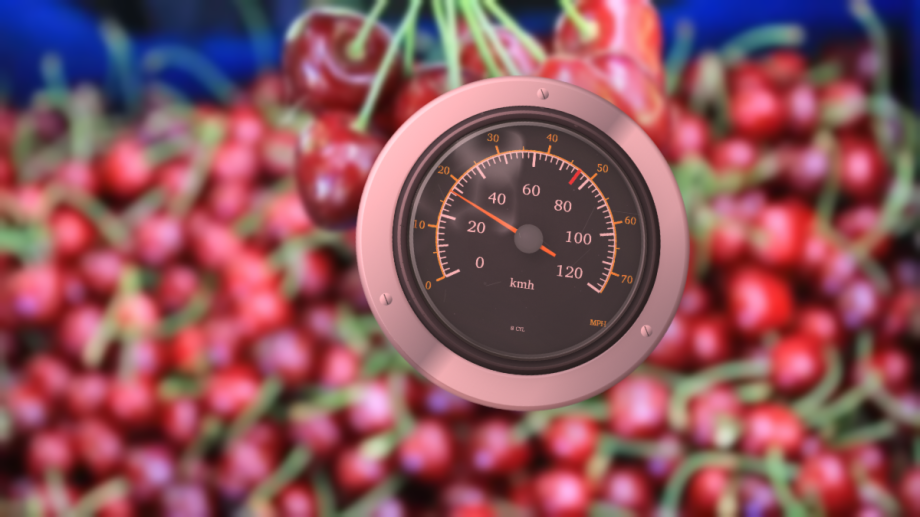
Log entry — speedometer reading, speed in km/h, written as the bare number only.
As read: 28
